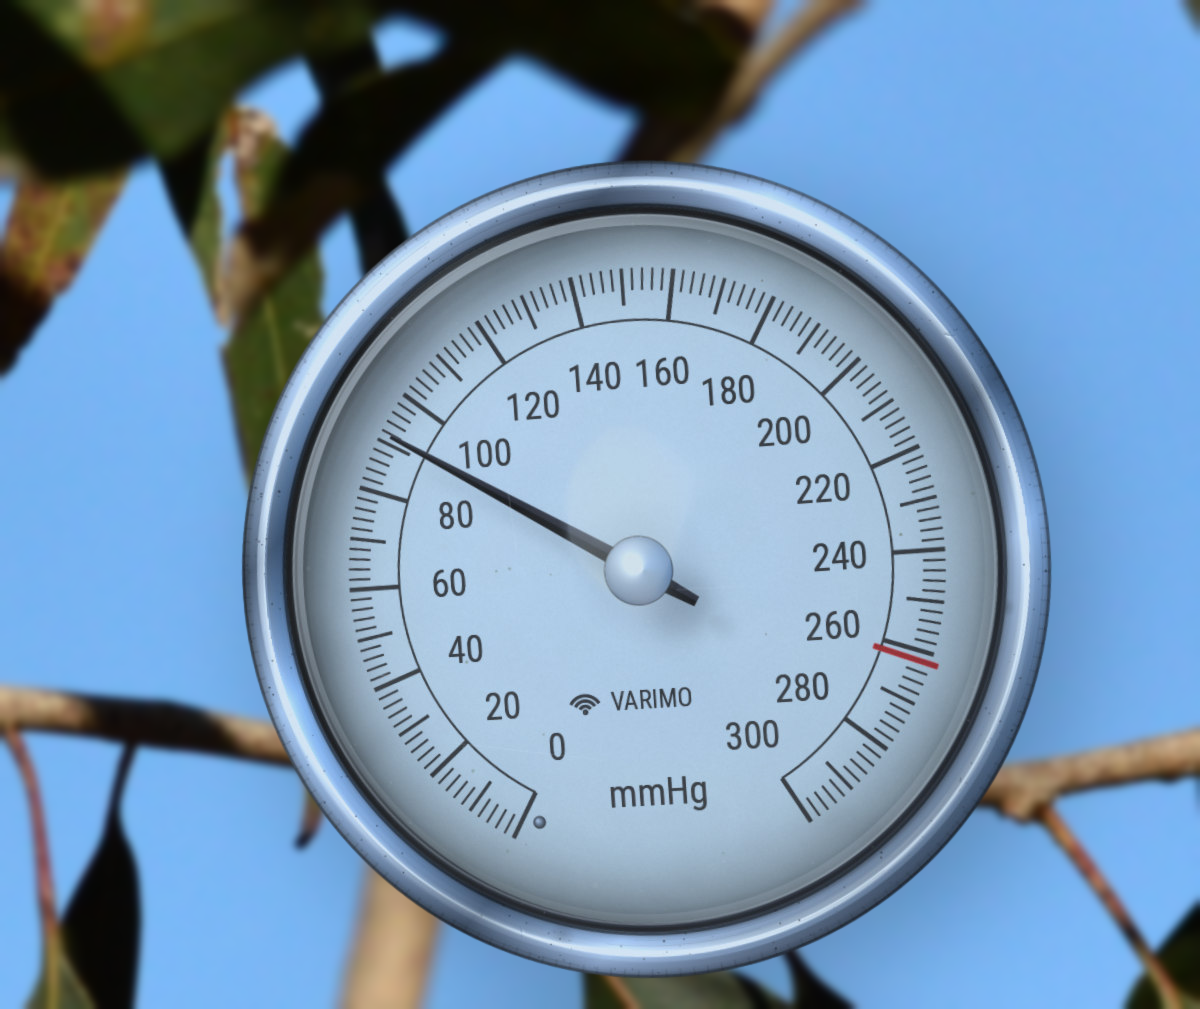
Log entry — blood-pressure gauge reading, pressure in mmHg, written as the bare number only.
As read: 92
